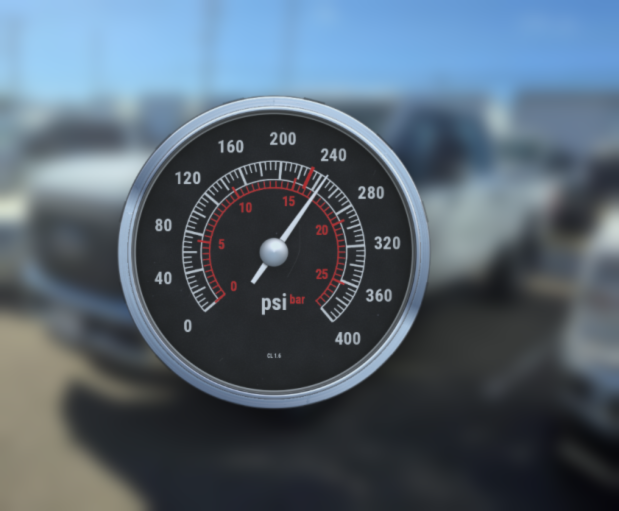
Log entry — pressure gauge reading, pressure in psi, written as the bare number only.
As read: 245
